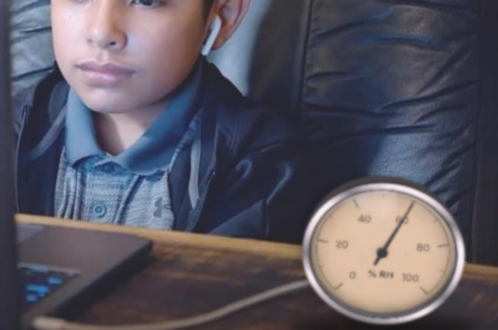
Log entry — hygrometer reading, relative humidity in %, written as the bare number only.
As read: 60
